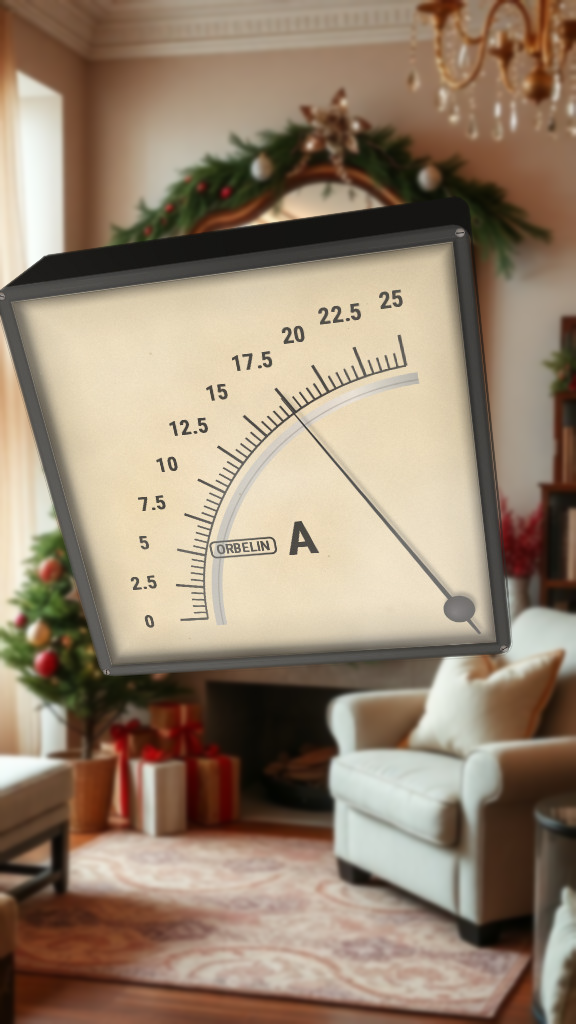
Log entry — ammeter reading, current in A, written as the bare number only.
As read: 17.5
